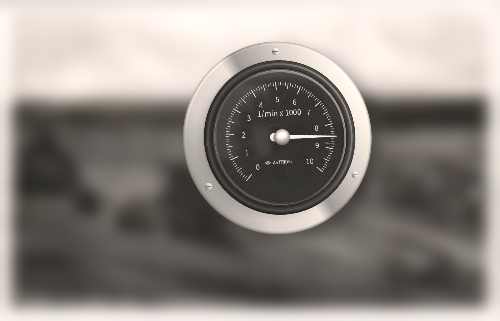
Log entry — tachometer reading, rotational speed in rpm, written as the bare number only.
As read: 8500
